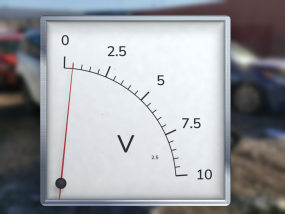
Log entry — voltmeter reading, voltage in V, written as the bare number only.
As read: 0.5
